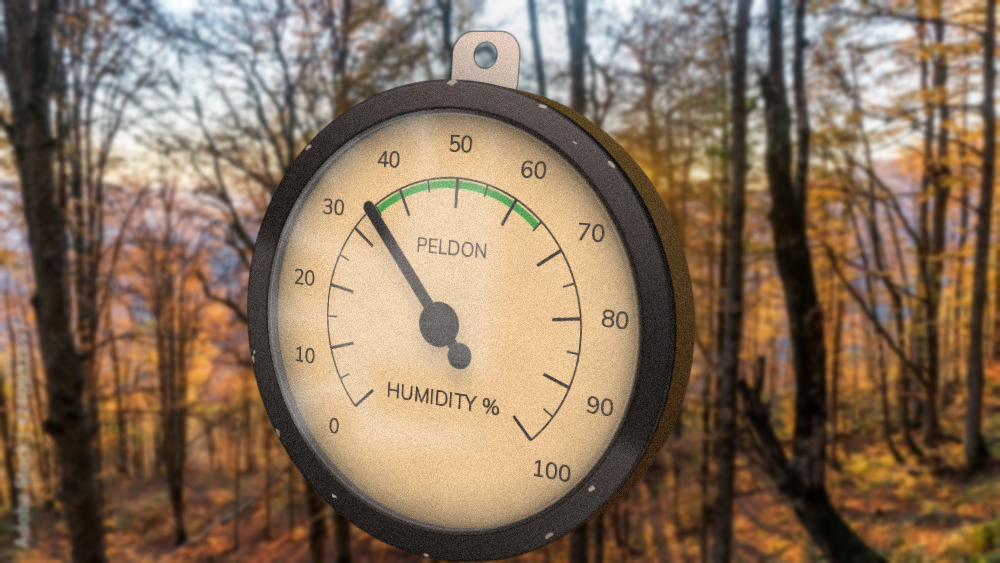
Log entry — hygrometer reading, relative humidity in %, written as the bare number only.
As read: 35
